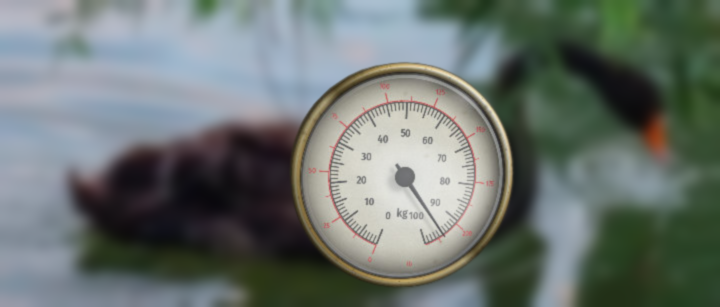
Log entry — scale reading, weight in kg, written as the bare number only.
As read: 95
